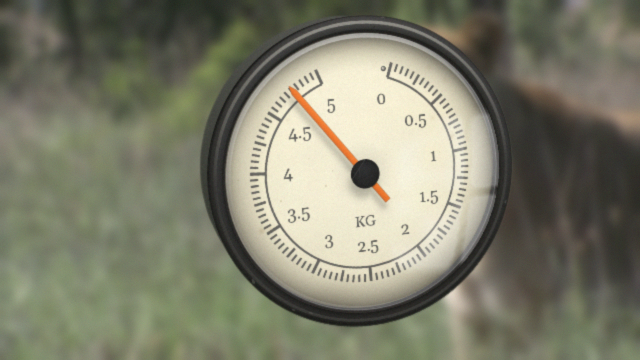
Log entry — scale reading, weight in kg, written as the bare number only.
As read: 4.75
